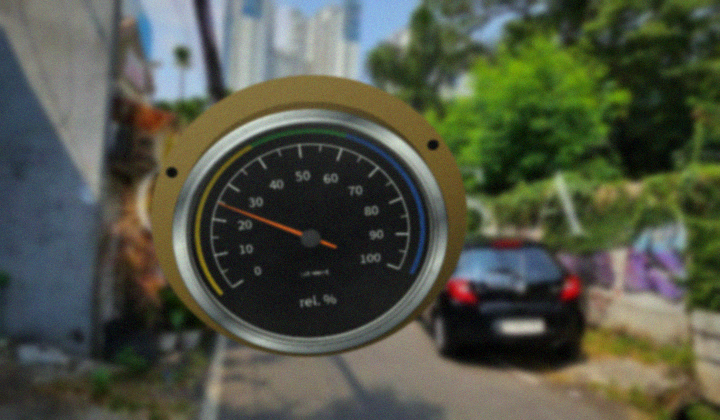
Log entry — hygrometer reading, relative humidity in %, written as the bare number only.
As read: 25
